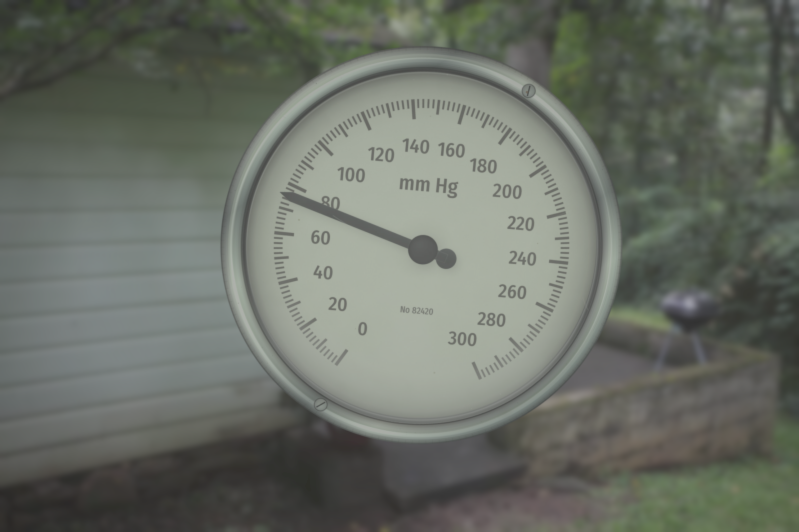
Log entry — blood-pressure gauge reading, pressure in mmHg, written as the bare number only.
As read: 76
